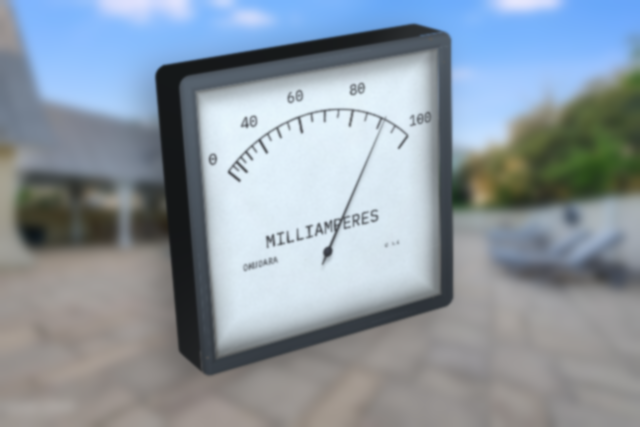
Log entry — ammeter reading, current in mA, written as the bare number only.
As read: 90
